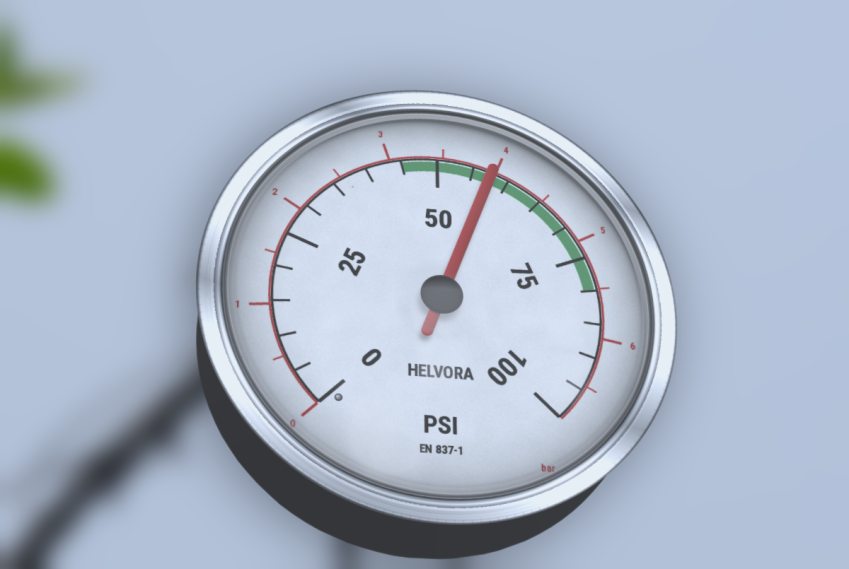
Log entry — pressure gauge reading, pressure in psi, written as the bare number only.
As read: 57.5
